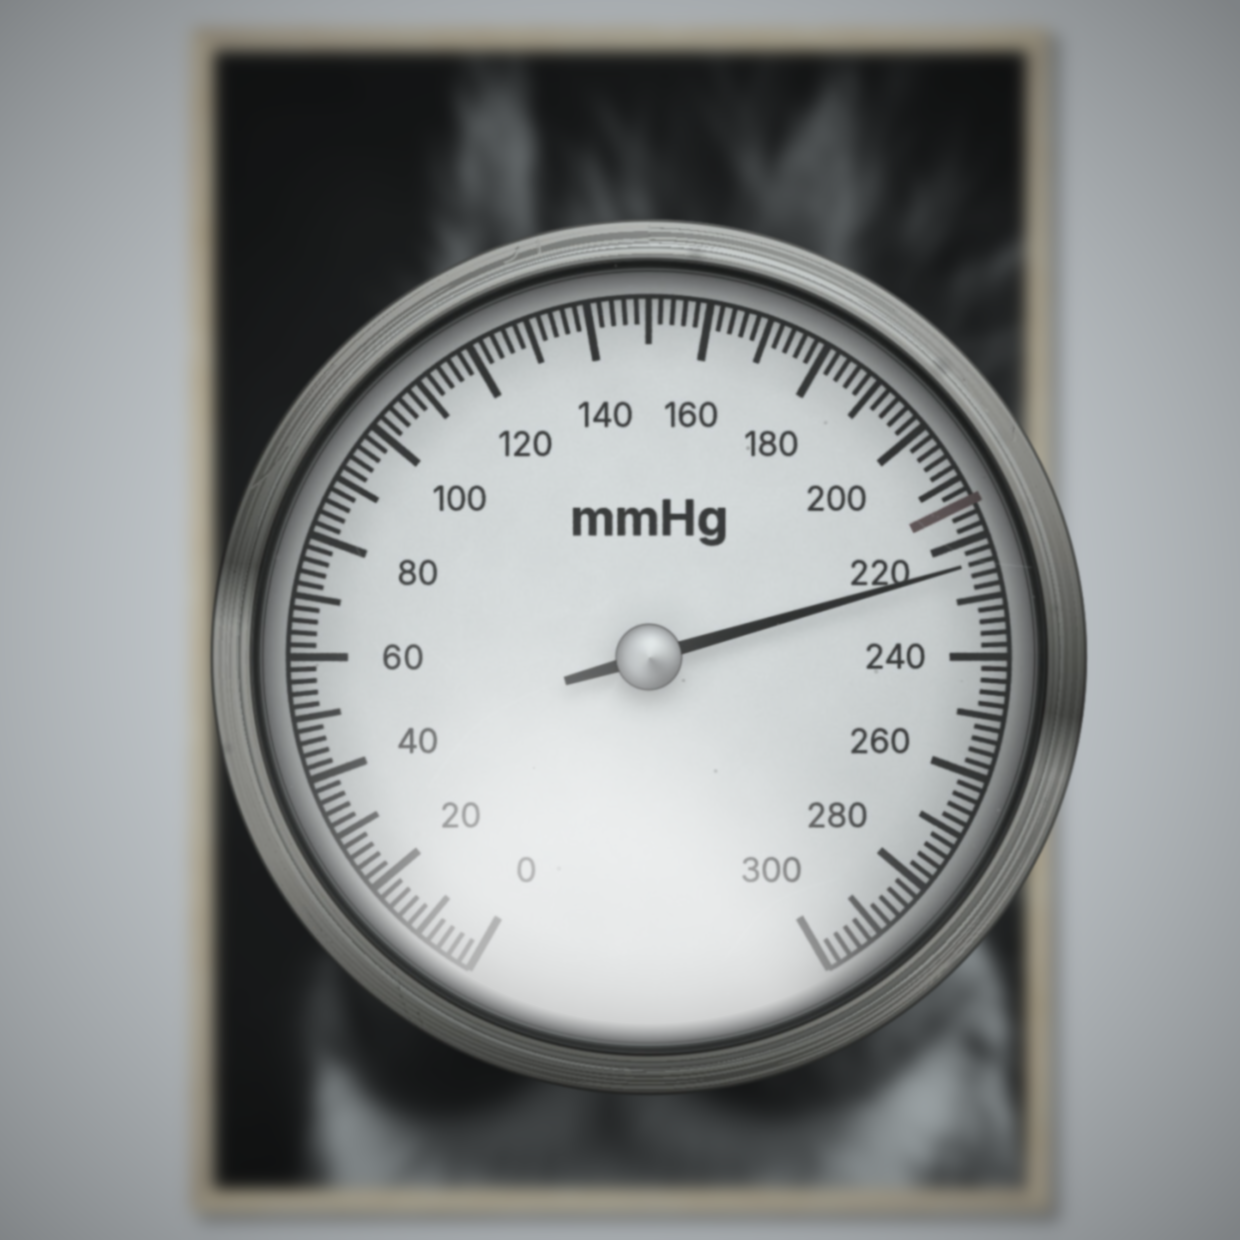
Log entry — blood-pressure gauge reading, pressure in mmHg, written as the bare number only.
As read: 224
